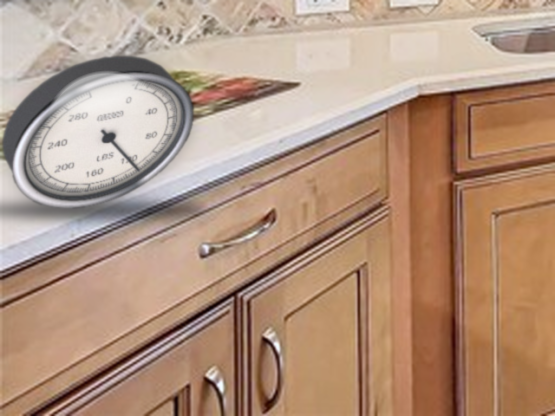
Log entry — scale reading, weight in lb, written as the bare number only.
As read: 120
